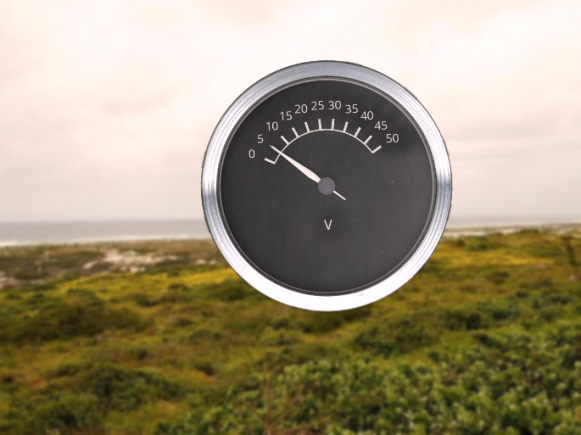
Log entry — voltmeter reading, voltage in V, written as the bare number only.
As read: 5
